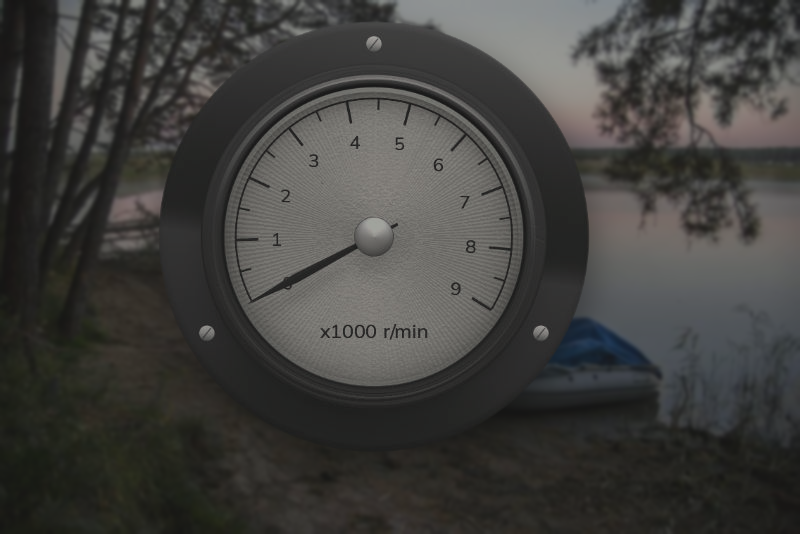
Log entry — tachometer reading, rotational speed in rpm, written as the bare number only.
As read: 0
